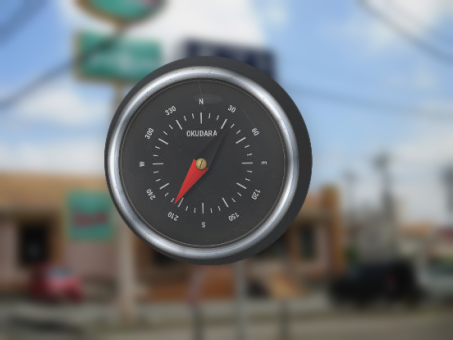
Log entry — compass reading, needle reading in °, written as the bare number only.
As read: 215
